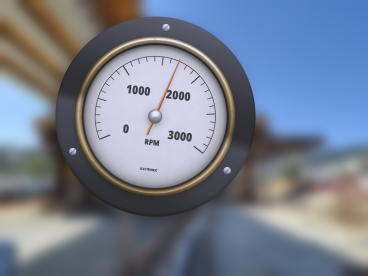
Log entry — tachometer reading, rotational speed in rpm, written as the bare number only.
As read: 1700
